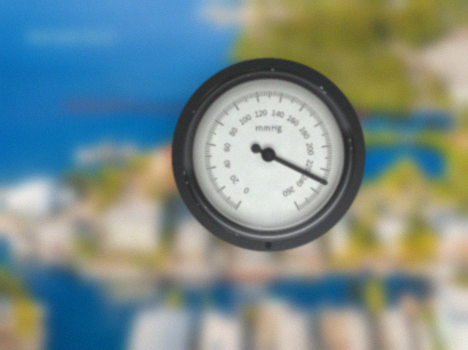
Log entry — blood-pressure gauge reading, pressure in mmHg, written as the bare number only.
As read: 230
